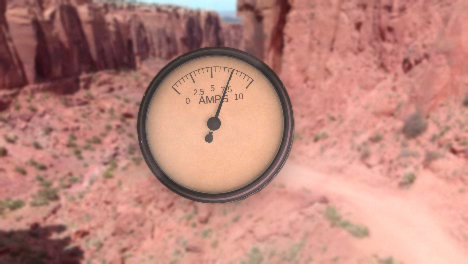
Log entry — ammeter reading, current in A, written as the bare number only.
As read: 7.5
